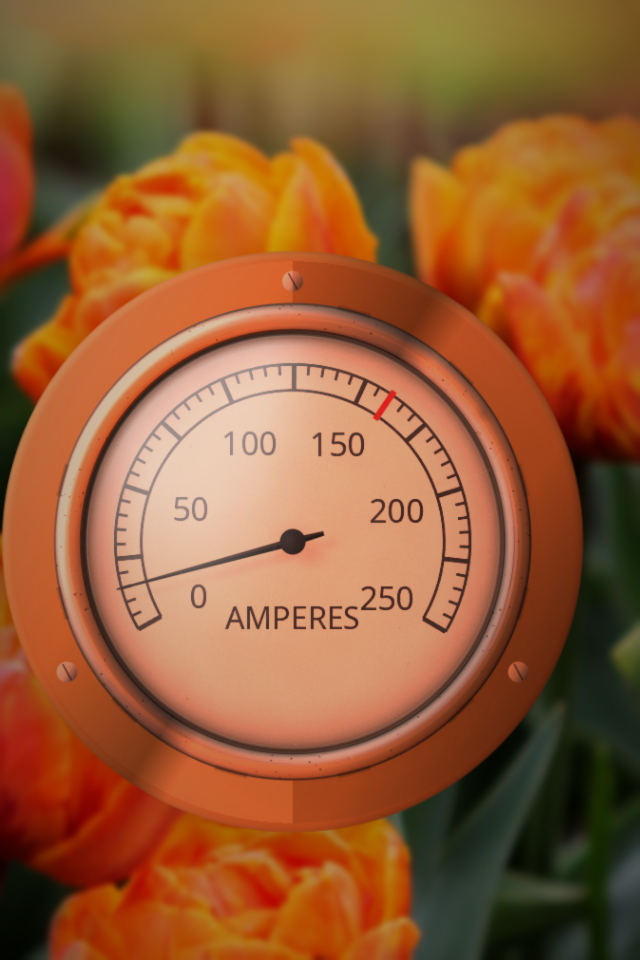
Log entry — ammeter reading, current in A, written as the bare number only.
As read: 15
